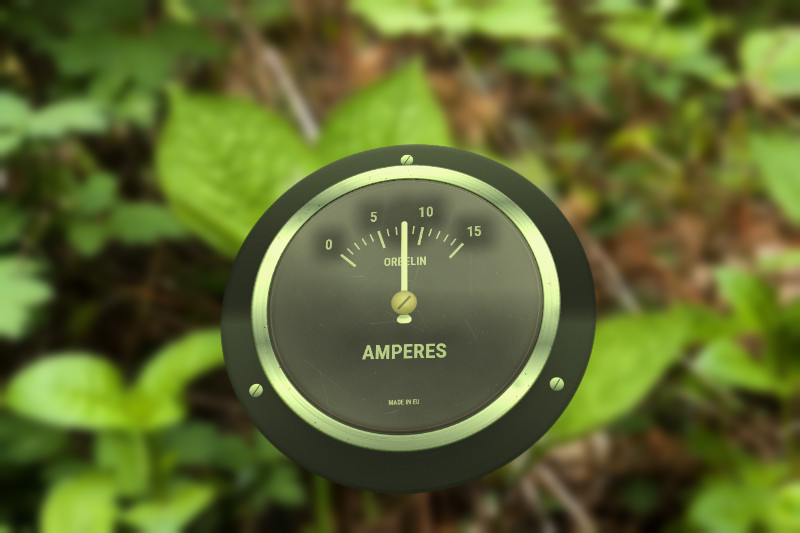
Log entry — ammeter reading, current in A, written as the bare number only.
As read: 8
